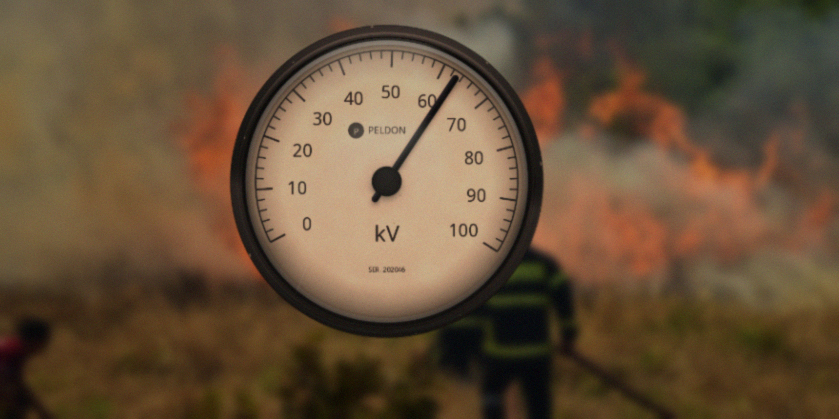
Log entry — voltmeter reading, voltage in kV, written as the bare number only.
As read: 63
